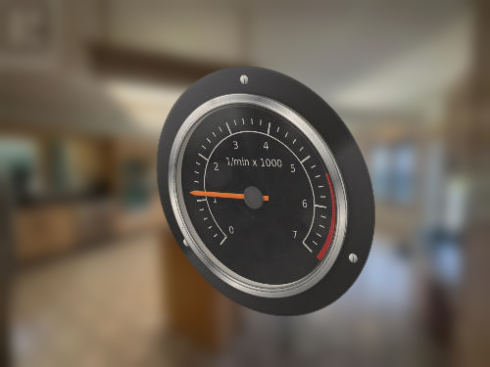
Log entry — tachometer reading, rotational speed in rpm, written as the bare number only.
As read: 1200
